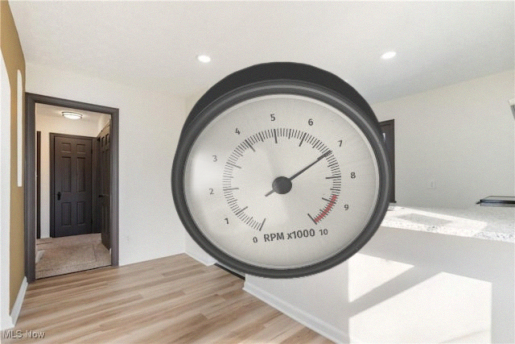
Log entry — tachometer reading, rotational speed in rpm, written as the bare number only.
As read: 7000
